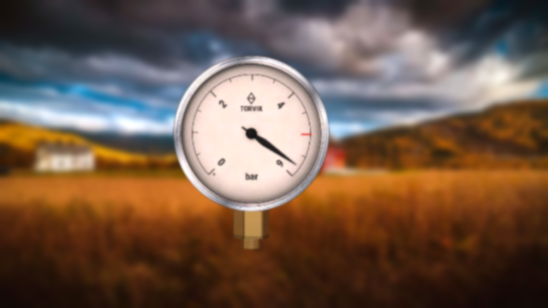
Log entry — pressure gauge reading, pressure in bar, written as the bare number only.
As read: 5.75
